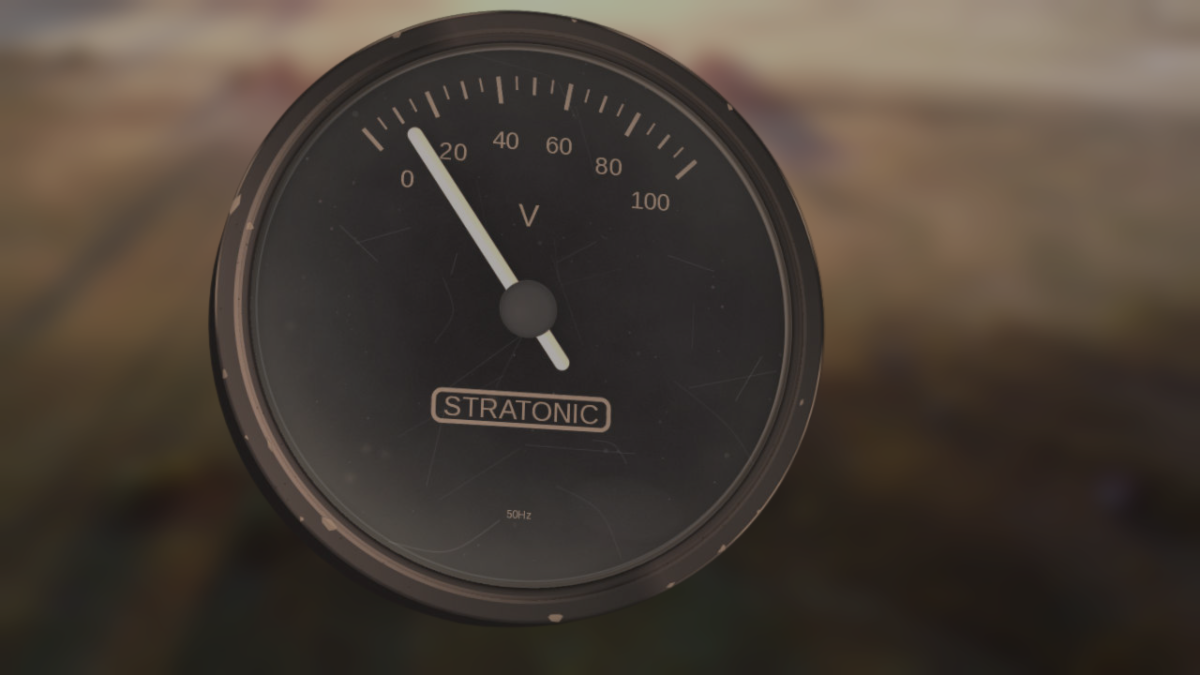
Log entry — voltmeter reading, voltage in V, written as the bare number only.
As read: 10
